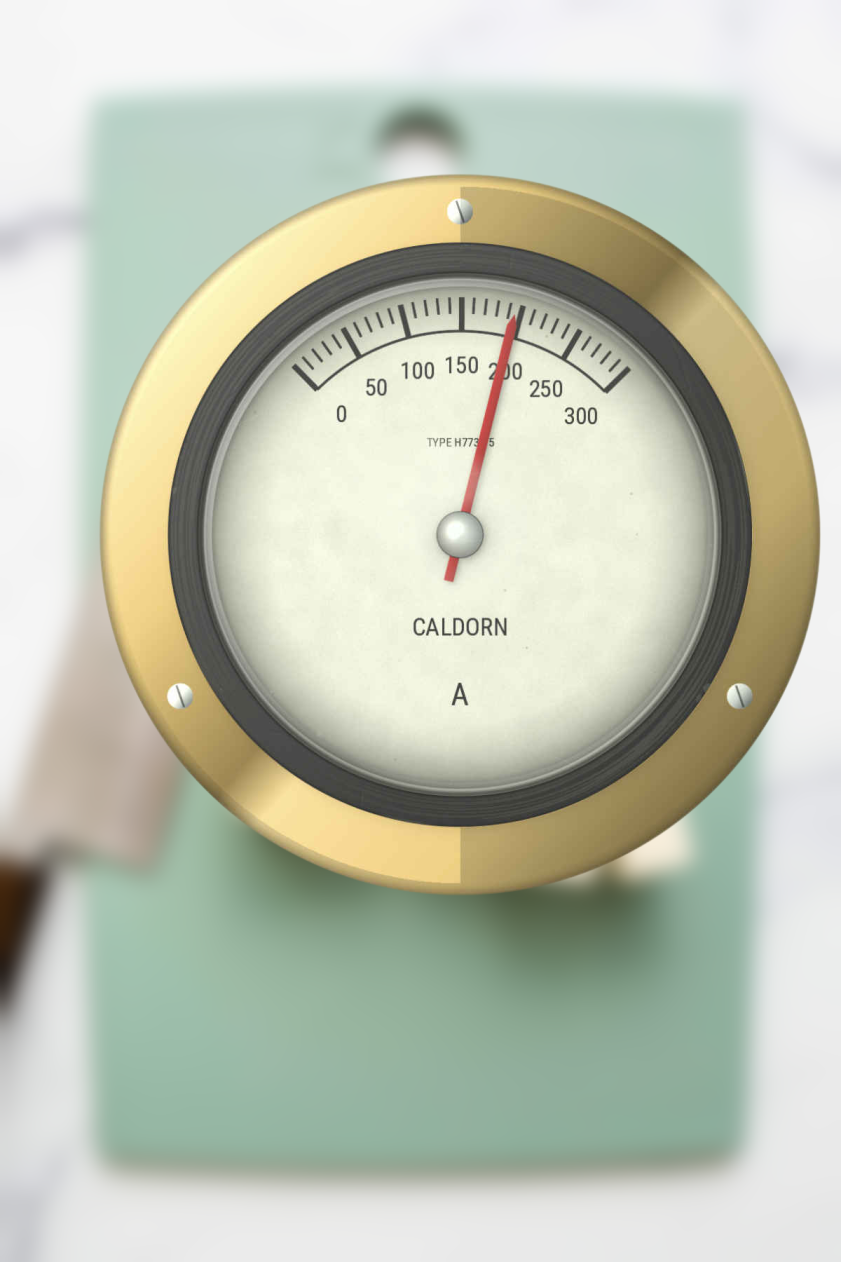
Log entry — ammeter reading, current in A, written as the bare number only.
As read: 195
